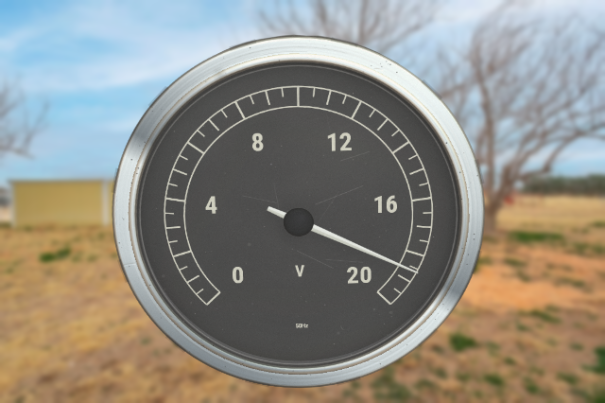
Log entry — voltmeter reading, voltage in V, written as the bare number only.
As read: 18.5
